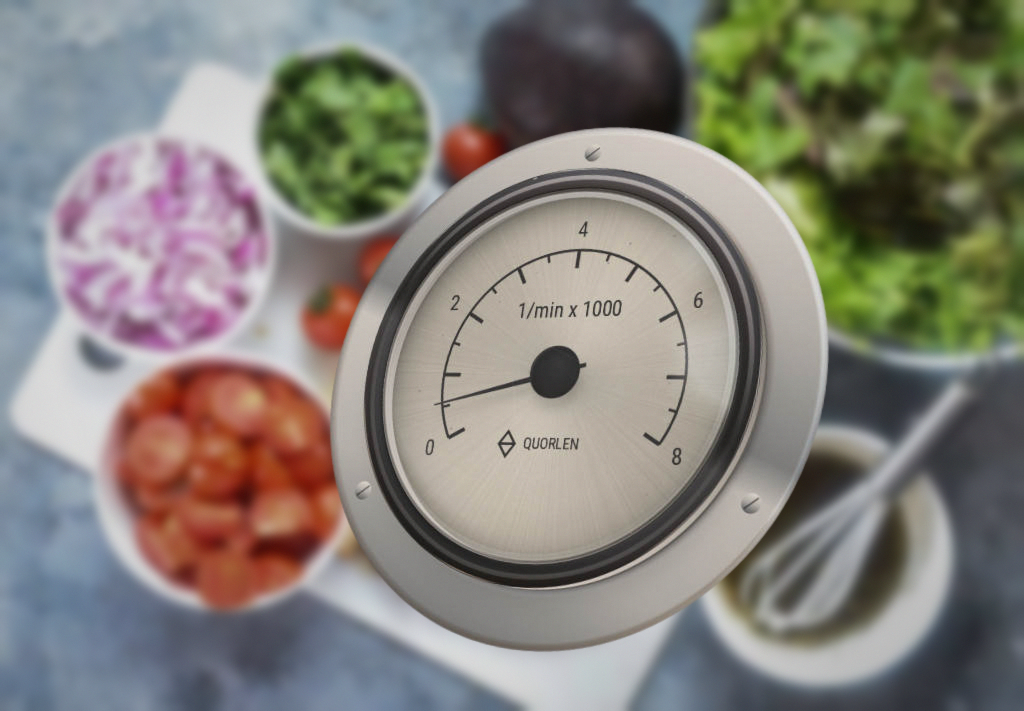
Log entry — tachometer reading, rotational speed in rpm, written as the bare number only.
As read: 500
